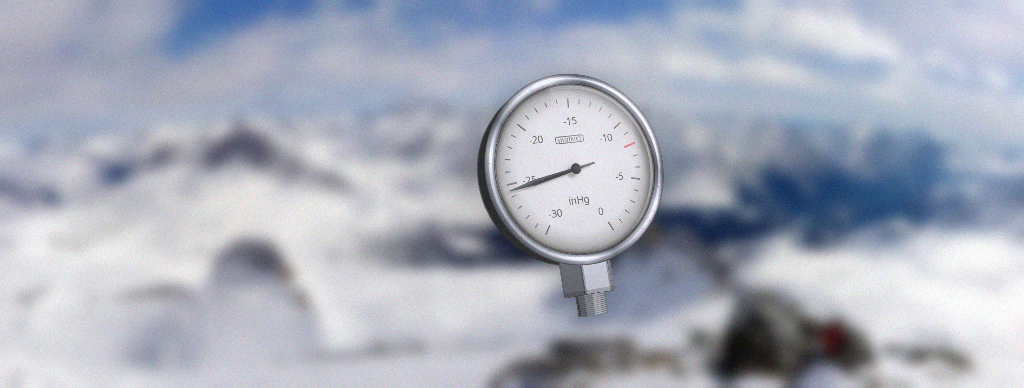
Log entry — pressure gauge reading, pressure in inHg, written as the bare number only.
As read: -25.5
